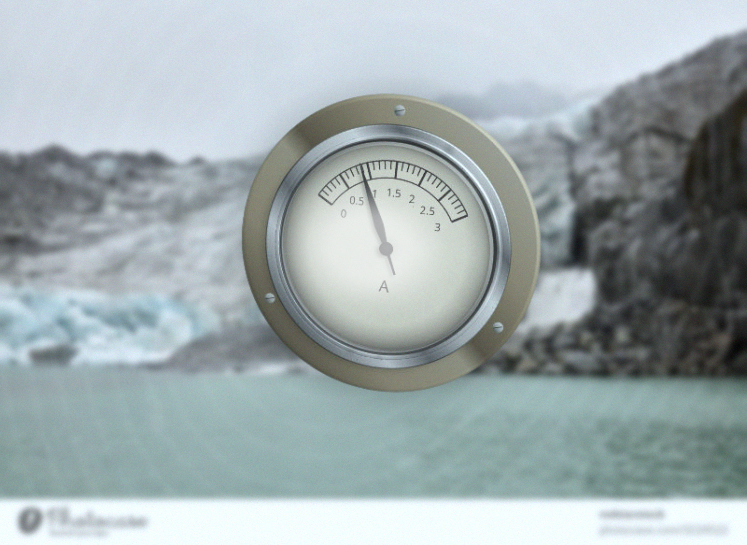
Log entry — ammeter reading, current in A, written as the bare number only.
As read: 0.9
